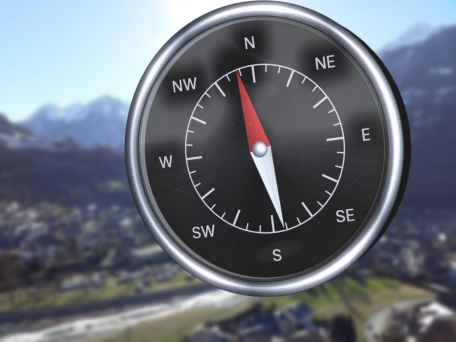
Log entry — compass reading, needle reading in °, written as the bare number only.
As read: 350
